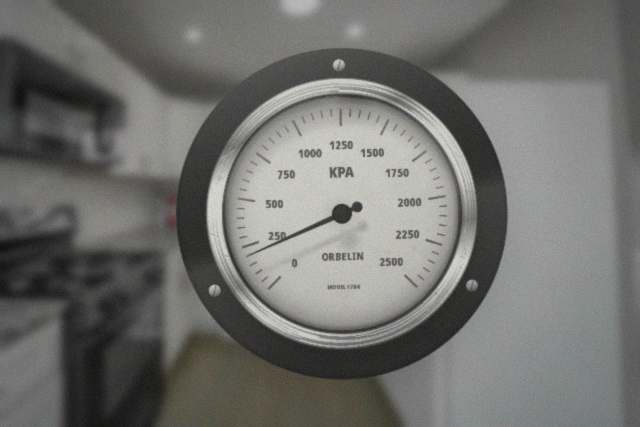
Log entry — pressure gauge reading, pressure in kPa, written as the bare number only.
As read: 200
